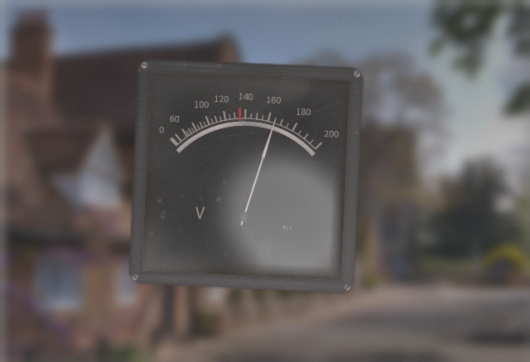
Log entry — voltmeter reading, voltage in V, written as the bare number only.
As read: 165
